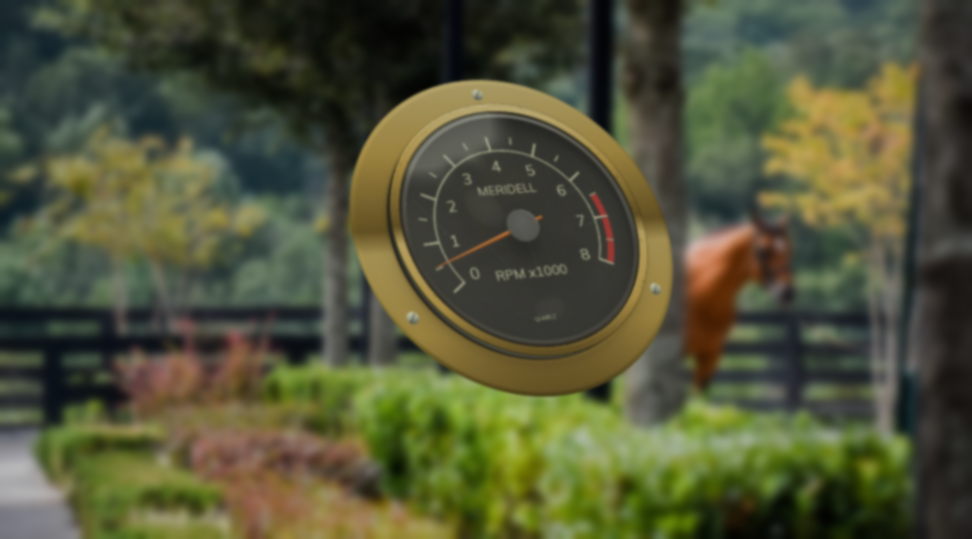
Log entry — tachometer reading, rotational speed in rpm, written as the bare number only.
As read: 500
